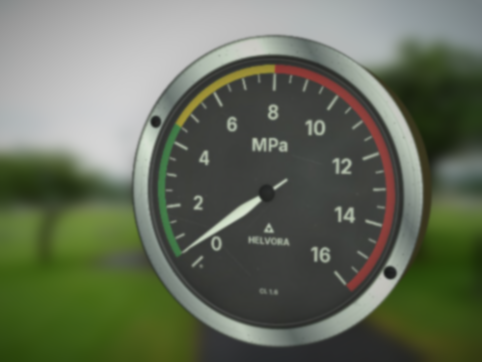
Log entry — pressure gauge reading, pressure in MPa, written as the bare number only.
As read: 0.5
